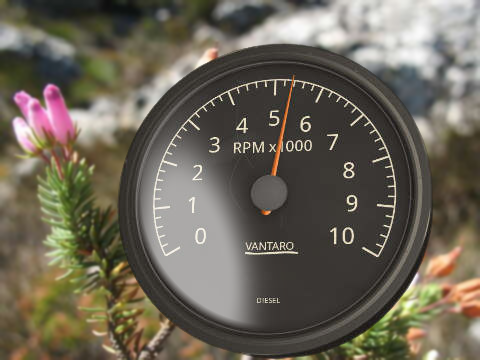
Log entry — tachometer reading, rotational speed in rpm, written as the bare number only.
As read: 5400
